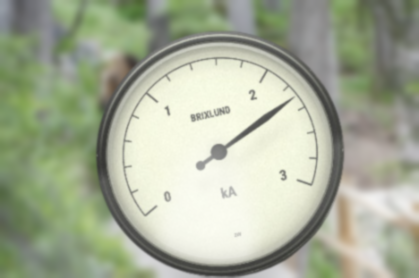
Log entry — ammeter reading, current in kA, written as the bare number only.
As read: 2.3
